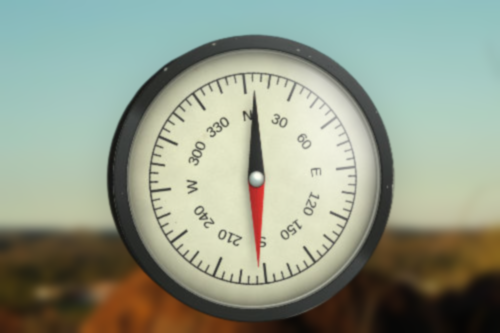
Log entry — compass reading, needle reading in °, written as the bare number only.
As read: 185
